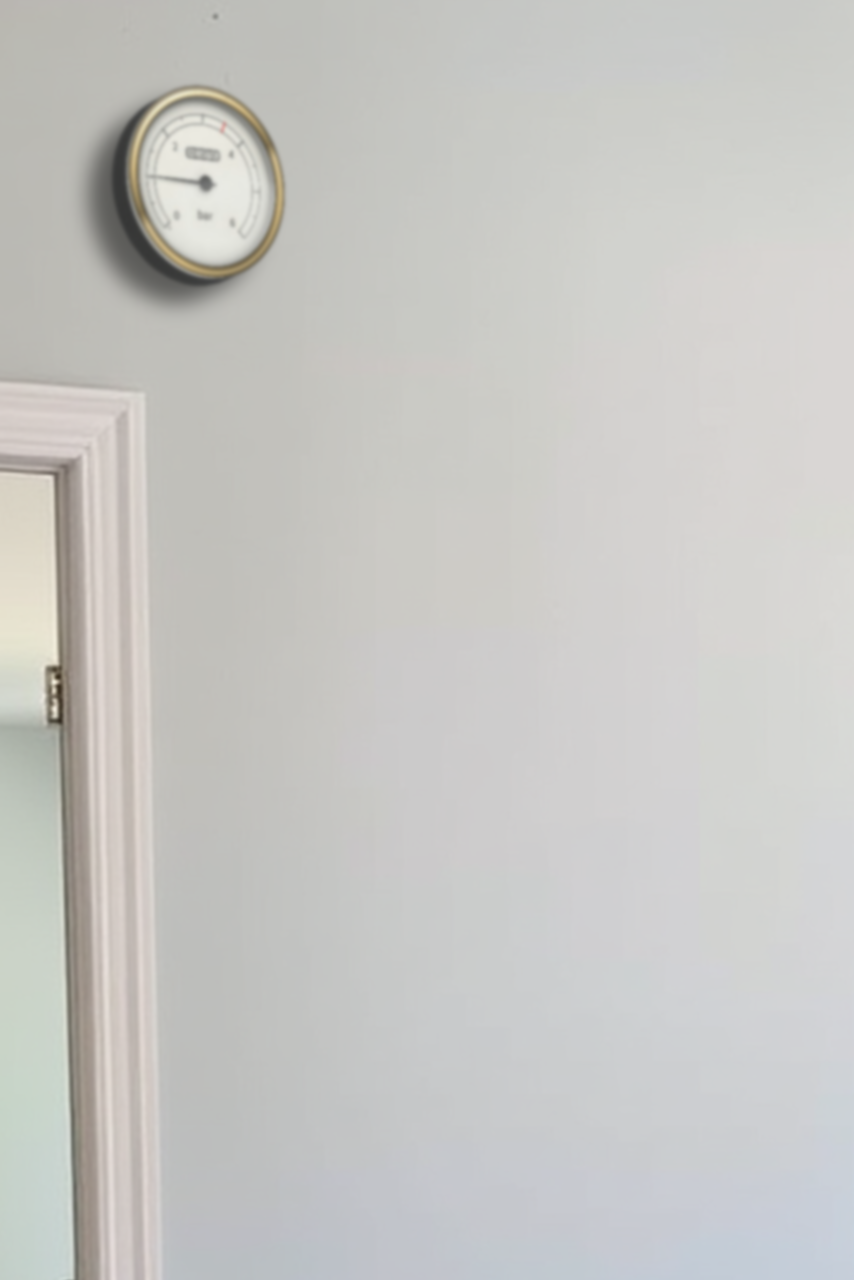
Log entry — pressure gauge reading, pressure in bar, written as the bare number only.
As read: 1
